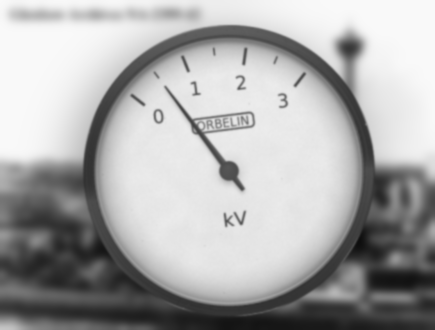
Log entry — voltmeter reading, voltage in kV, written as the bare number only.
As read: 0.5
